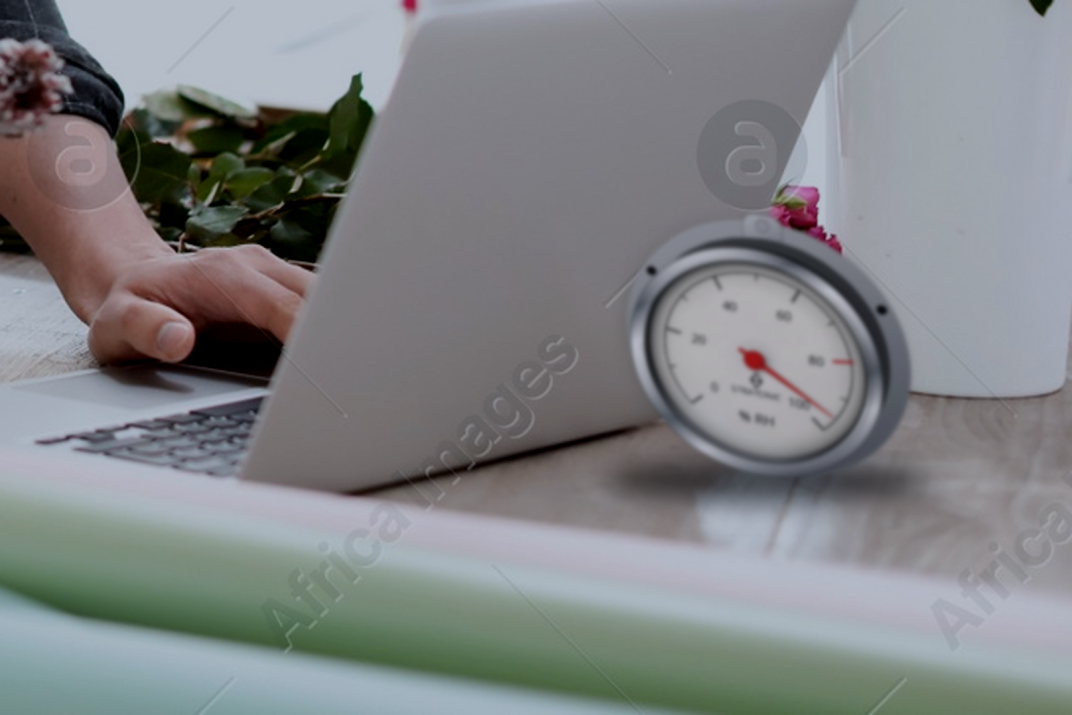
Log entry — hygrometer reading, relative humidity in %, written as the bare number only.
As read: 95
